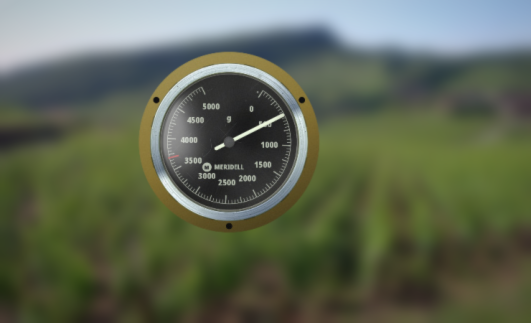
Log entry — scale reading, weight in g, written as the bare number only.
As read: 500
